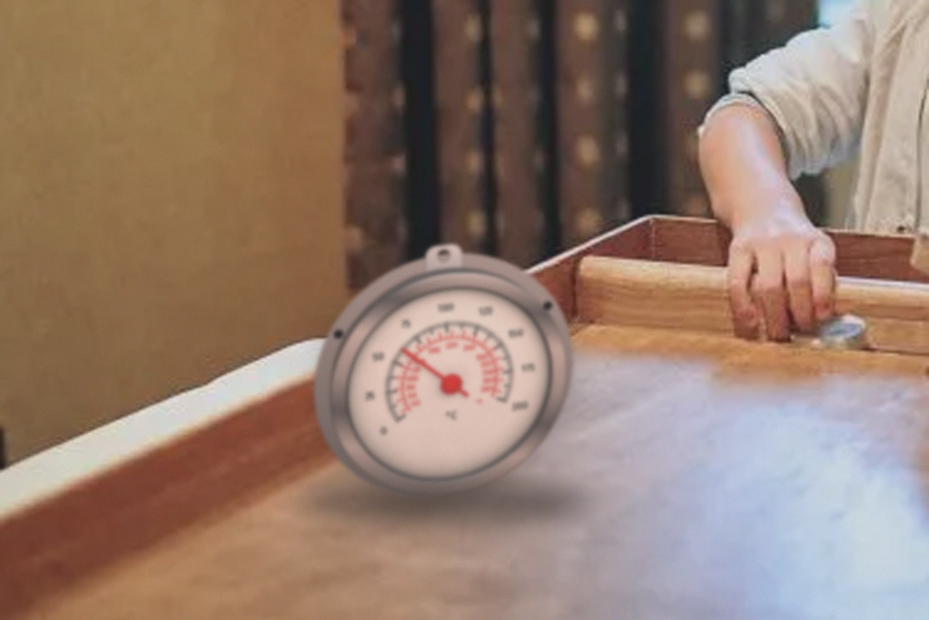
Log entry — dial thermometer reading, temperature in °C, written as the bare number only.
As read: 62.5
